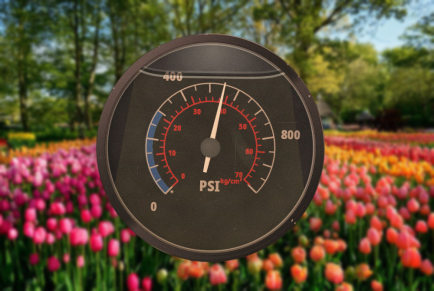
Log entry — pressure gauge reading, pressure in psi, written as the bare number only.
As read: 550
